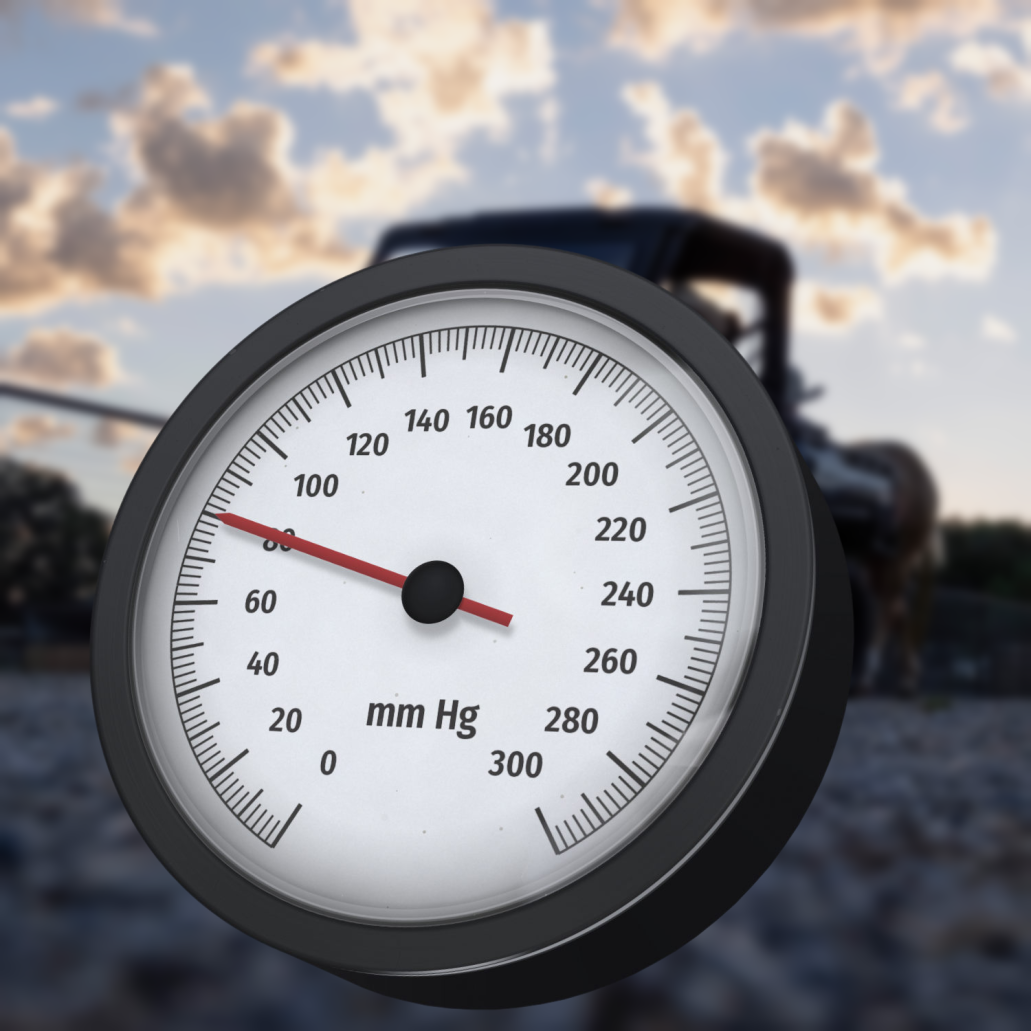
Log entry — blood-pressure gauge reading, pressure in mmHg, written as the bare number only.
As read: 80
